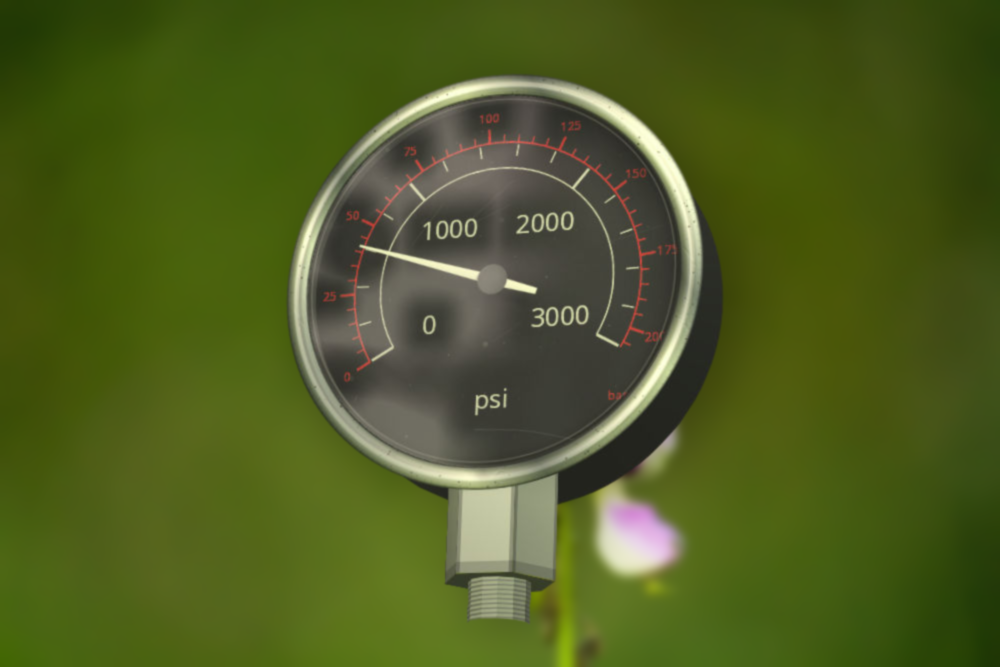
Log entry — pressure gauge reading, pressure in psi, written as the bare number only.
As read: 600
